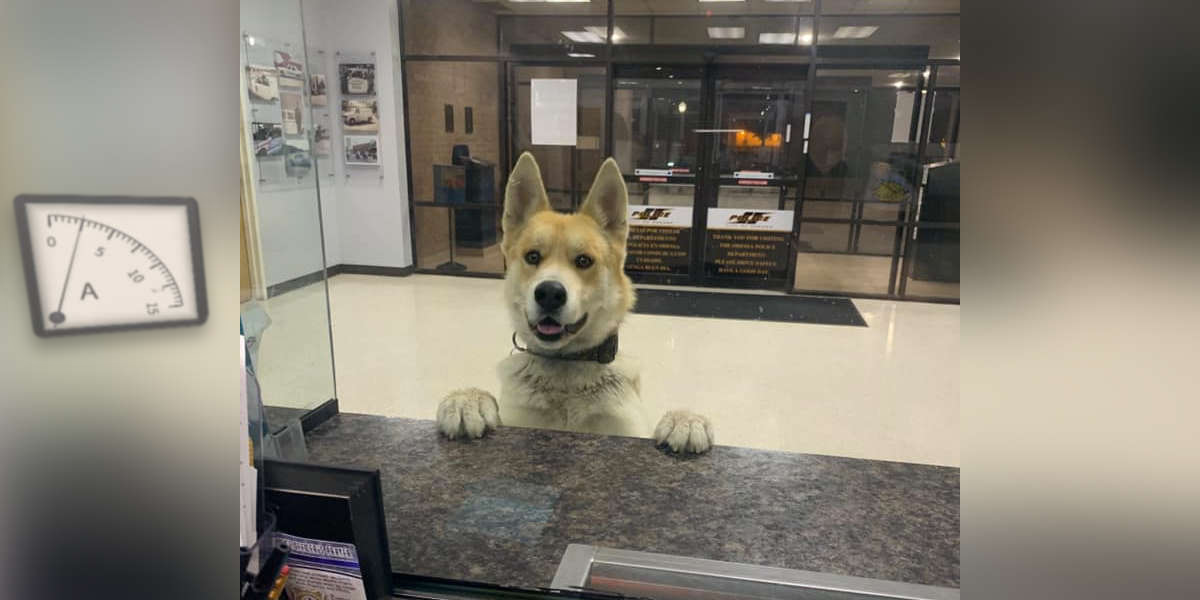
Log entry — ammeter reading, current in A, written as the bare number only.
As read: 2.5
